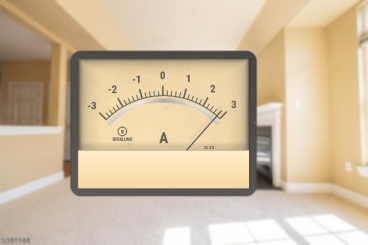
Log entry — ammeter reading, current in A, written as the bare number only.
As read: 2.8
